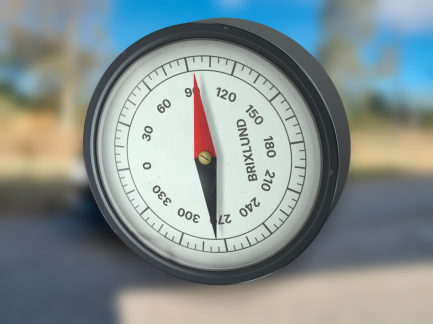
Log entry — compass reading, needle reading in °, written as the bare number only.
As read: 95
